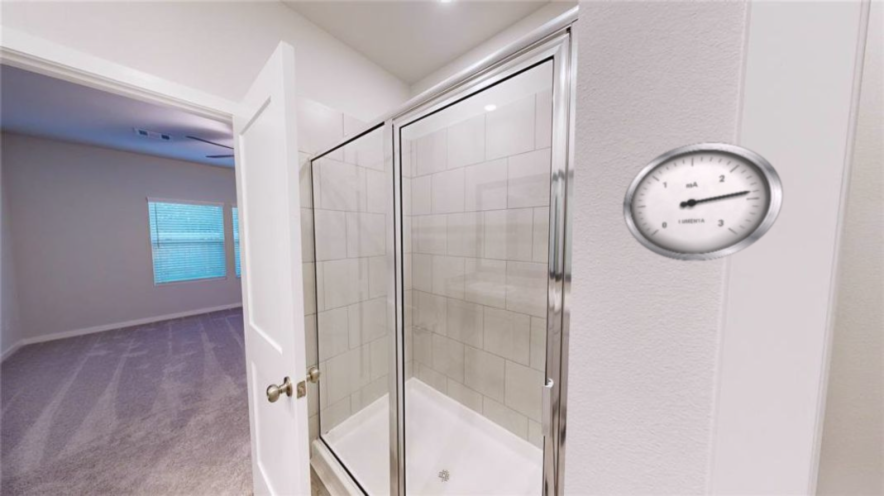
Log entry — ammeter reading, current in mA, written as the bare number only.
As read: 2.4
